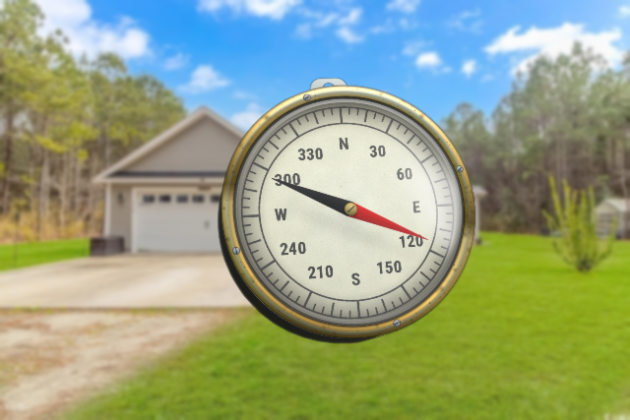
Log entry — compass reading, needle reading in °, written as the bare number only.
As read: 115
